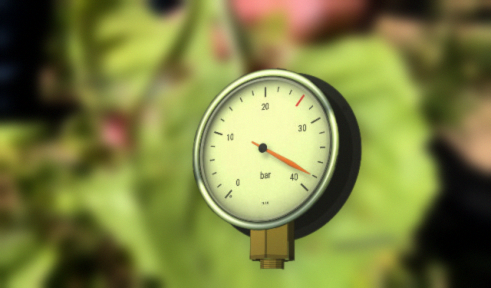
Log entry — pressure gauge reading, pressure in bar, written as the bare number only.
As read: 38
